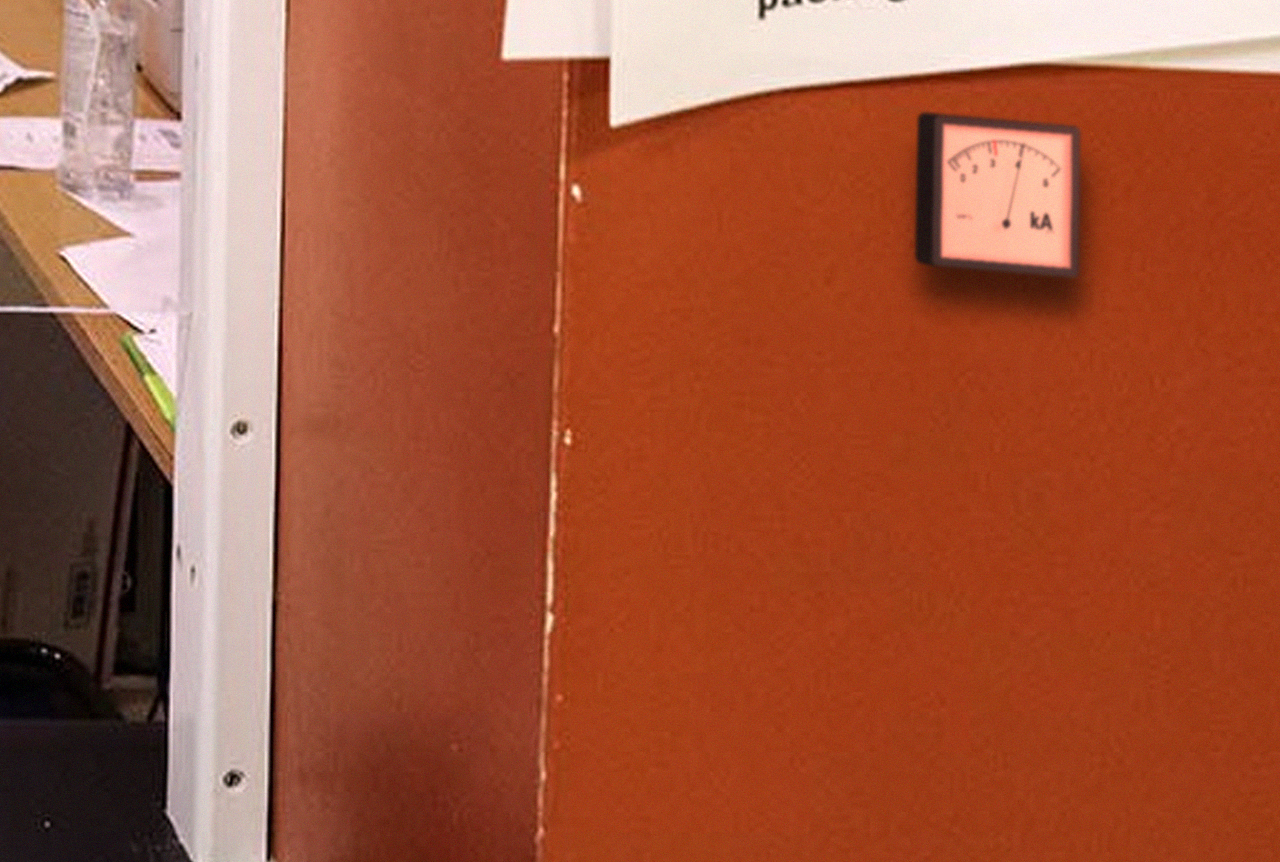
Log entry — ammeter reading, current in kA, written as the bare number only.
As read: 4
